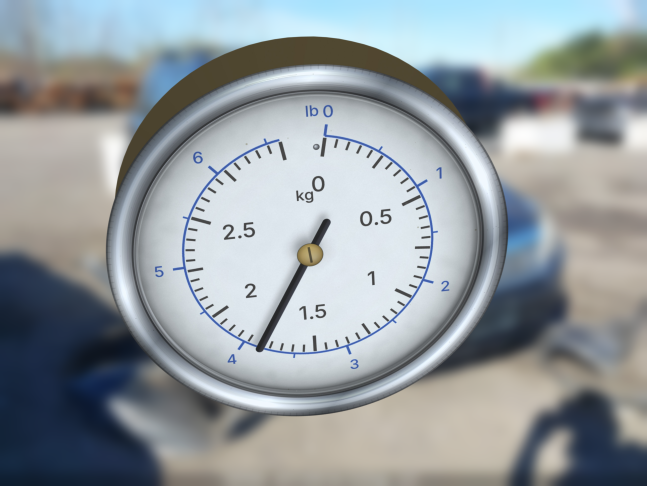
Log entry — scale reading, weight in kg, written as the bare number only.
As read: 1.75
